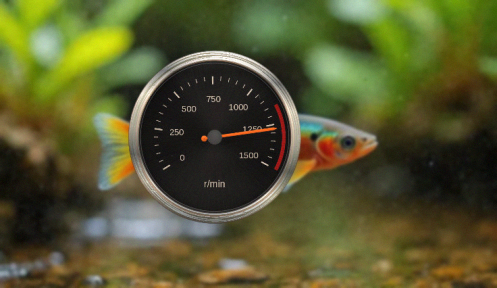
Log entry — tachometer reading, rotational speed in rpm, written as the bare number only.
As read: 1275
